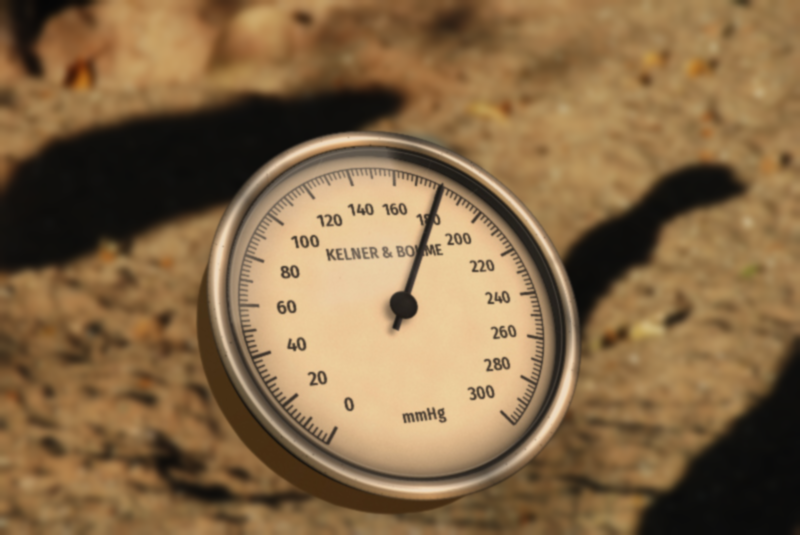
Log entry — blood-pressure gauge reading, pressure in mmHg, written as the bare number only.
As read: 180
